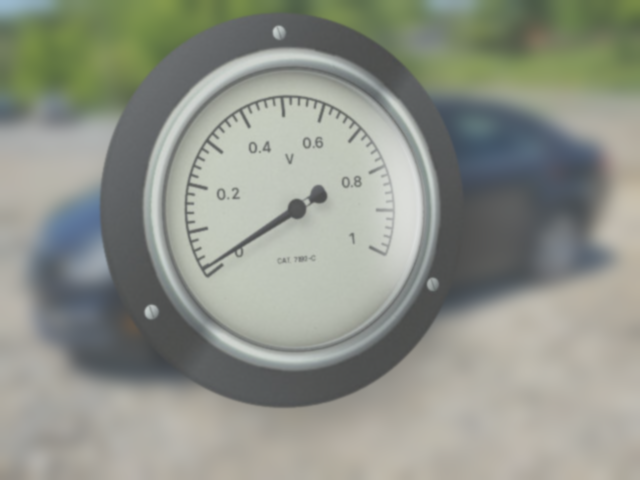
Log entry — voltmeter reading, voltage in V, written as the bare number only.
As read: 0.02
